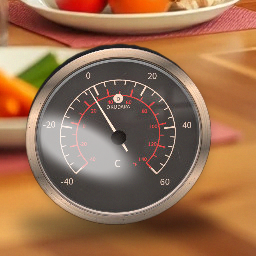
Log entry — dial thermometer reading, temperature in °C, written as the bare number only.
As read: -2
